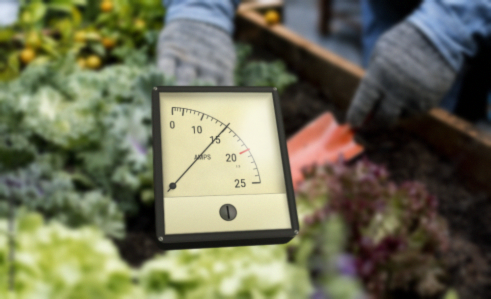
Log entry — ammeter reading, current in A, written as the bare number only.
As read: 15
